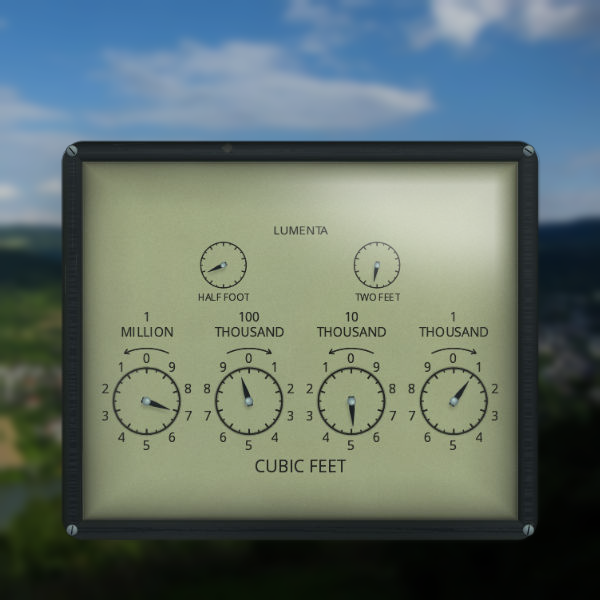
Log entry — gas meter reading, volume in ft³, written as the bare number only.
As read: 695100
